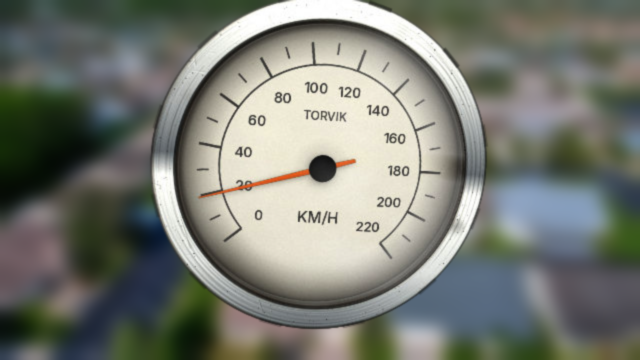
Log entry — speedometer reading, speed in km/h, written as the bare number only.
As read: 20
